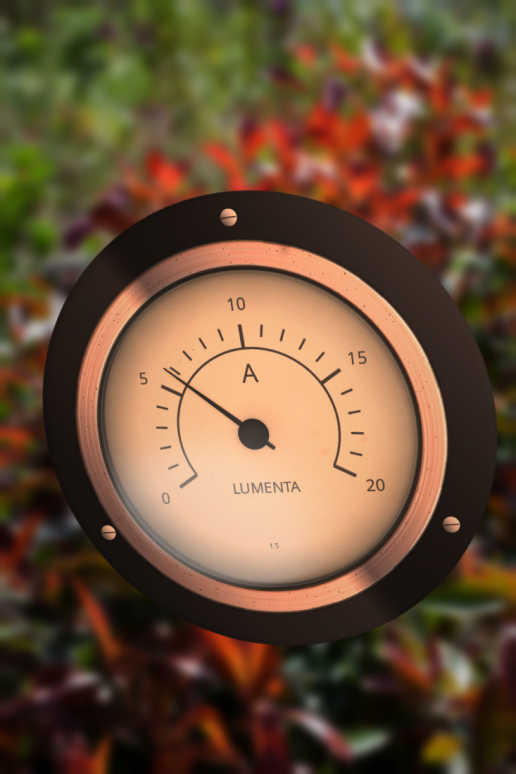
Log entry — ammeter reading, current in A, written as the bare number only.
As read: 6
